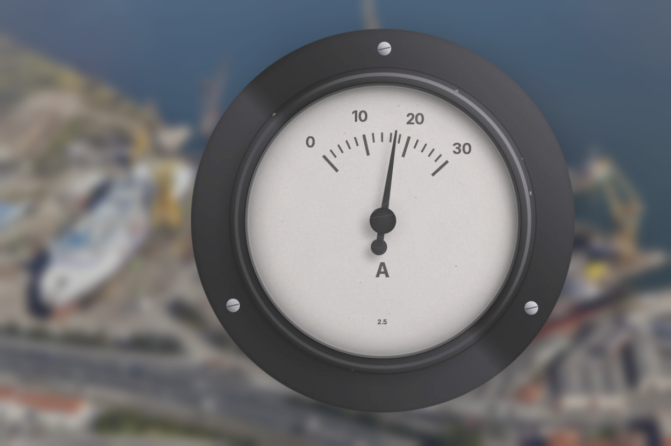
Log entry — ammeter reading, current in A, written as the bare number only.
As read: 17
